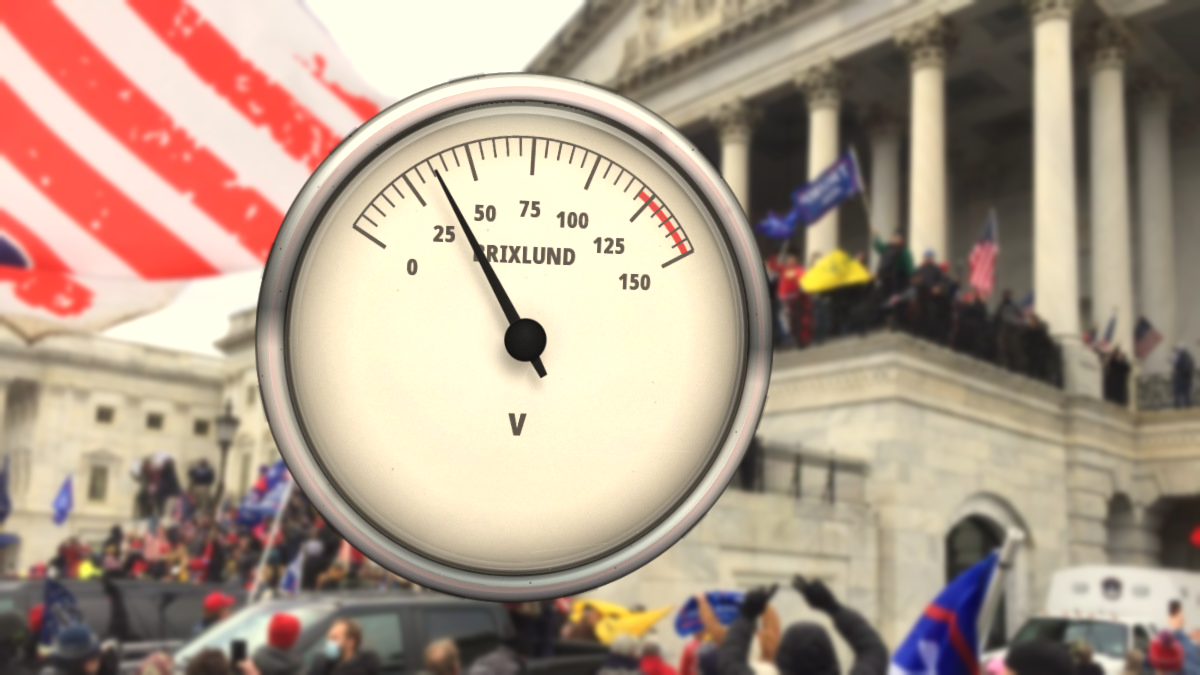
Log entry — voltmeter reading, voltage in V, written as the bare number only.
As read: 35
